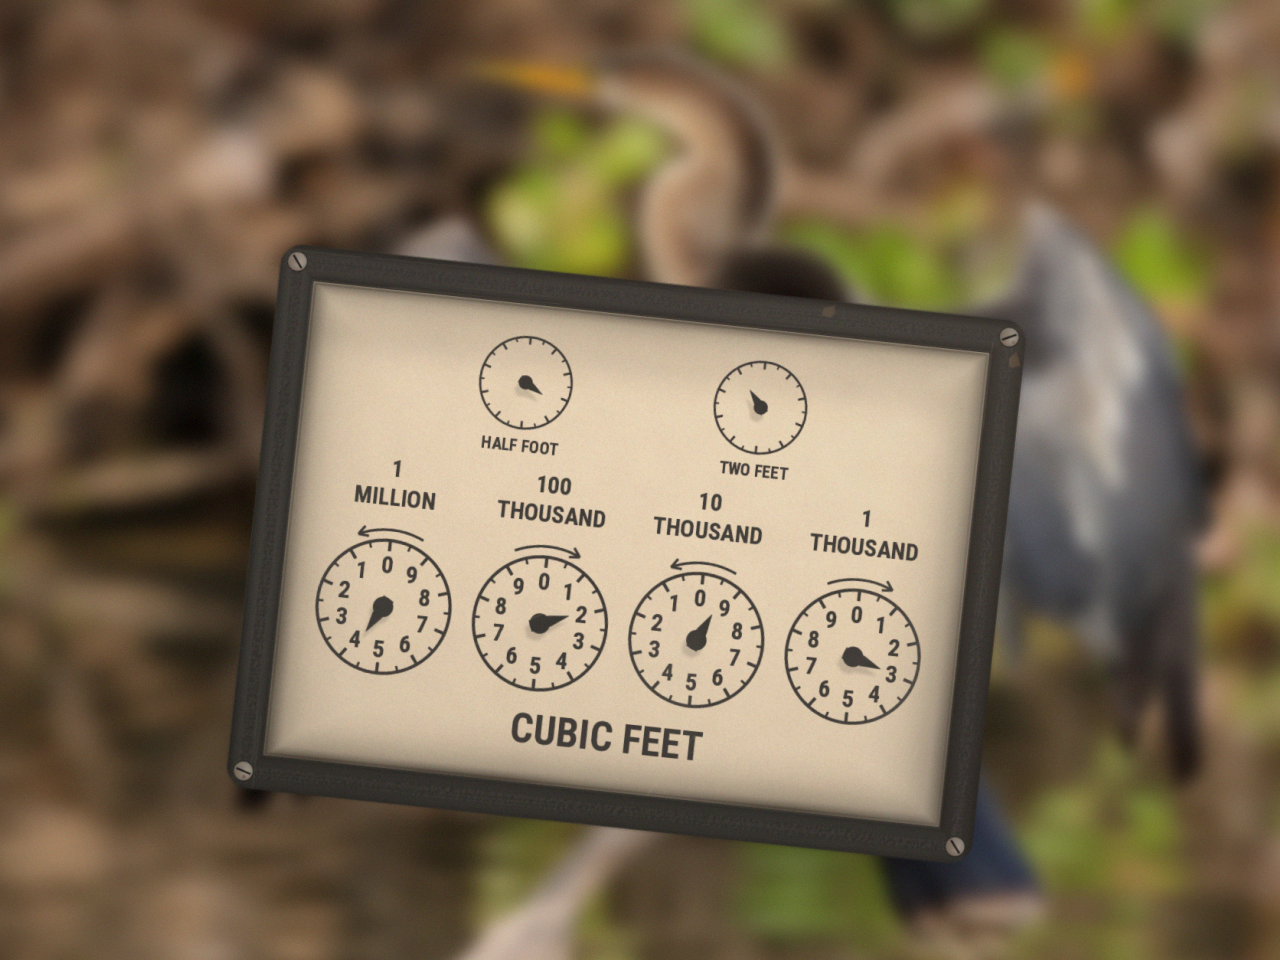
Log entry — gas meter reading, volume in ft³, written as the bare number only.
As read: 419300
